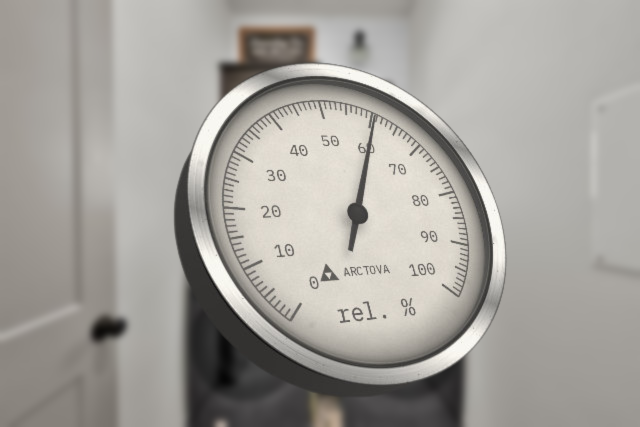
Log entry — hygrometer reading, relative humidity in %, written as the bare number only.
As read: 60
